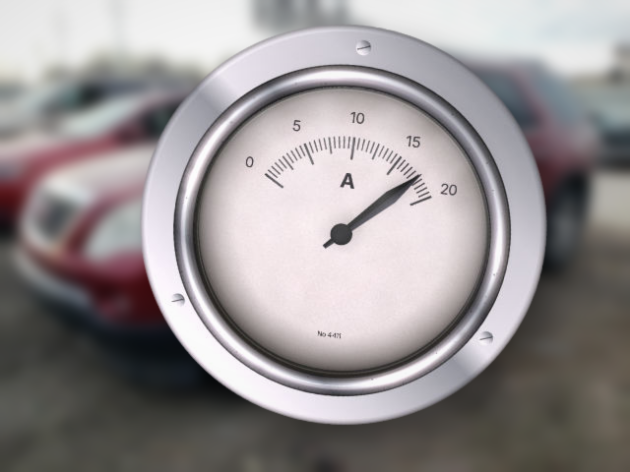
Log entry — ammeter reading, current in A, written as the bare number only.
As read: 17.5
